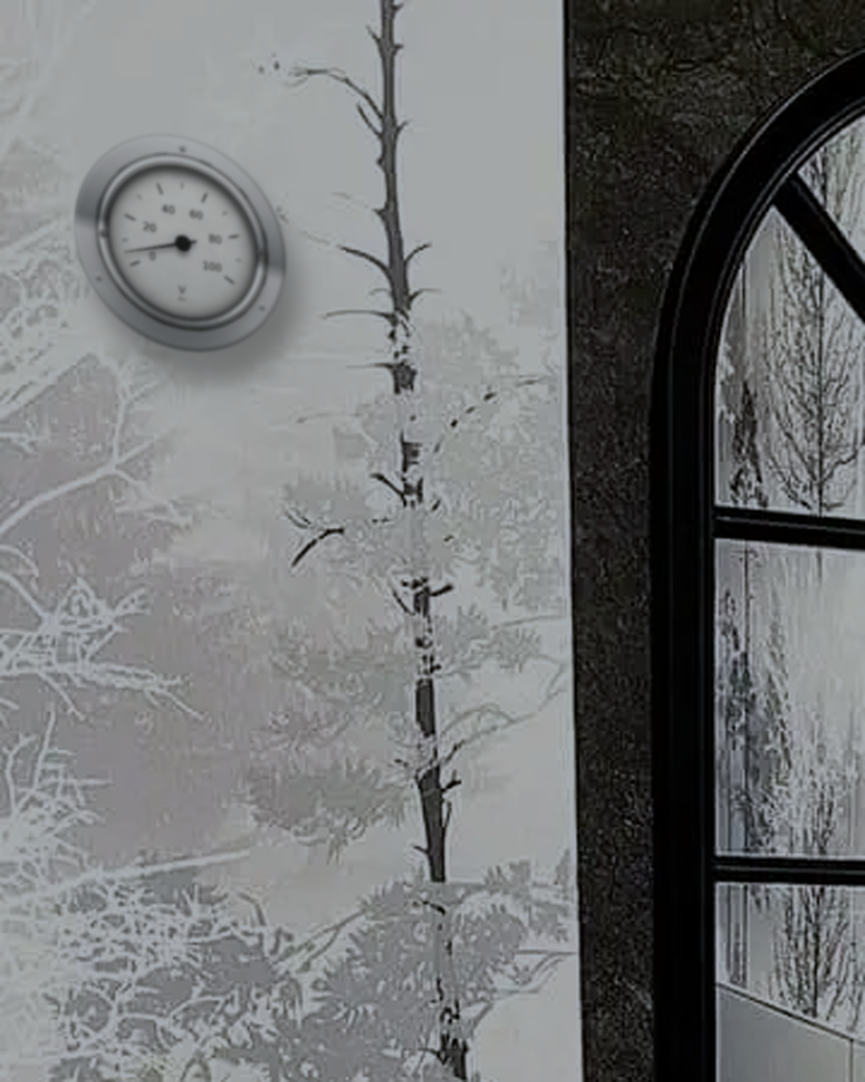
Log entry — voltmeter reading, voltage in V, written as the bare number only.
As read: 5
